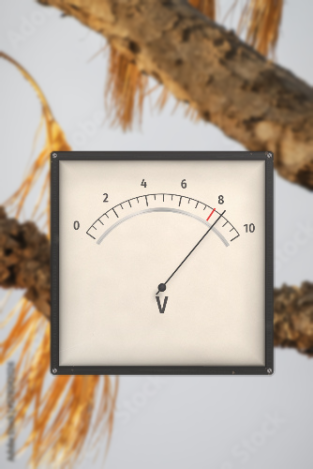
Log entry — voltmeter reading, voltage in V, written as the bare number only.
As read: 8.5
